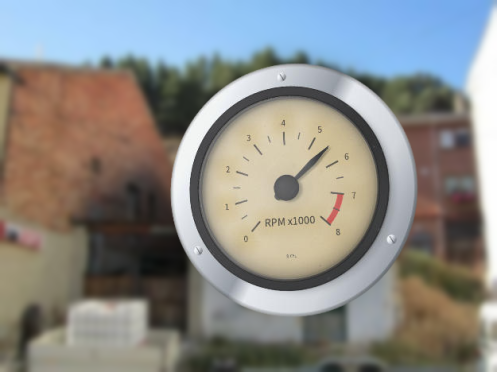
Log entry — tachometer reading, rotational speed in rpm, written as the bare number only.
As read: 5500
